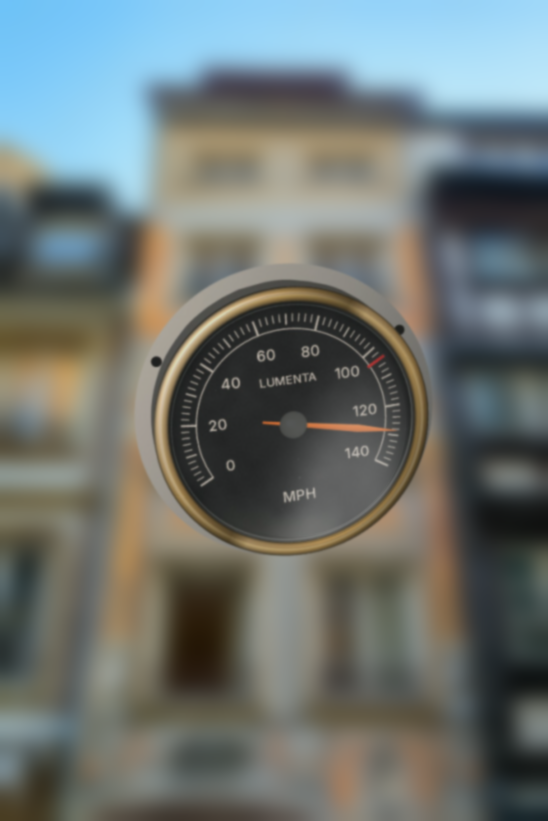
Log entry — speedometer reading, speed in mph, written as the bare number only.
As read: 128
